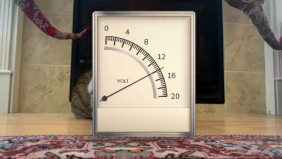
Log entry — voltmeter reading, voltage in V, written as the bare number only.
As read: 14
